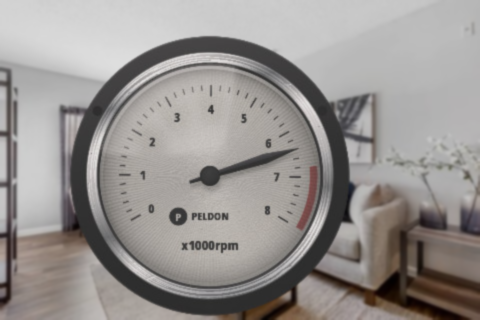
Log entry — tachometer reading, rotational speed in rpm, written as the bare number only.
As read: 6400
